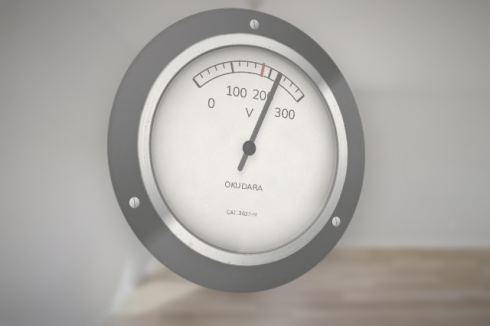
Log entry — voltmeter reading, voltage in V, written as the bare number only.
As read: 220
